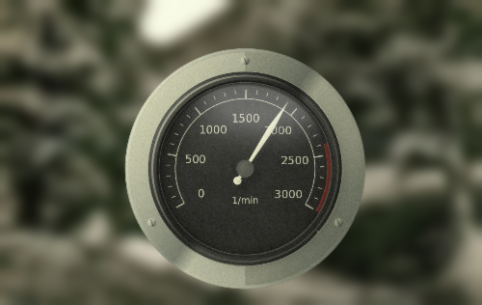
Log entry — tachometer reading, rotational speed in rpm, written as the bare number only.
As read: 1900
